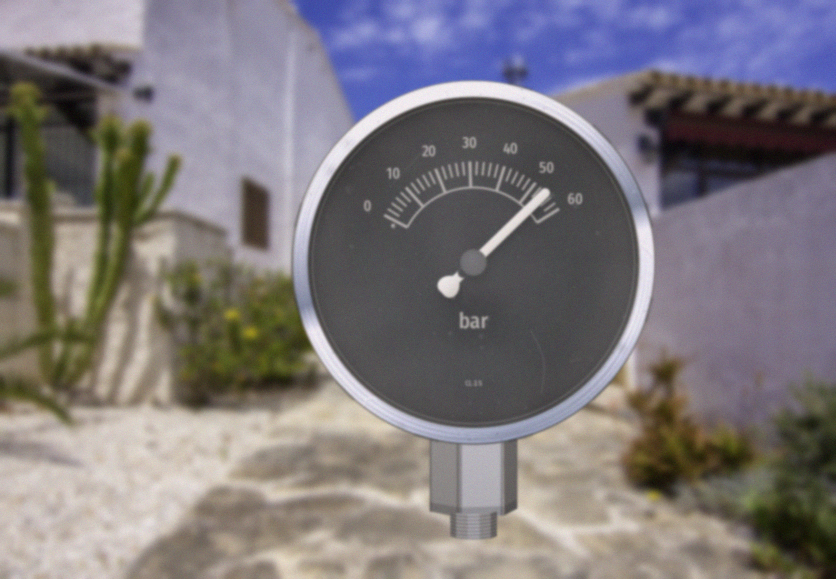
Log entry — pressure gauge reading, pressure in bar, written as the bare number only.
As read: 54
